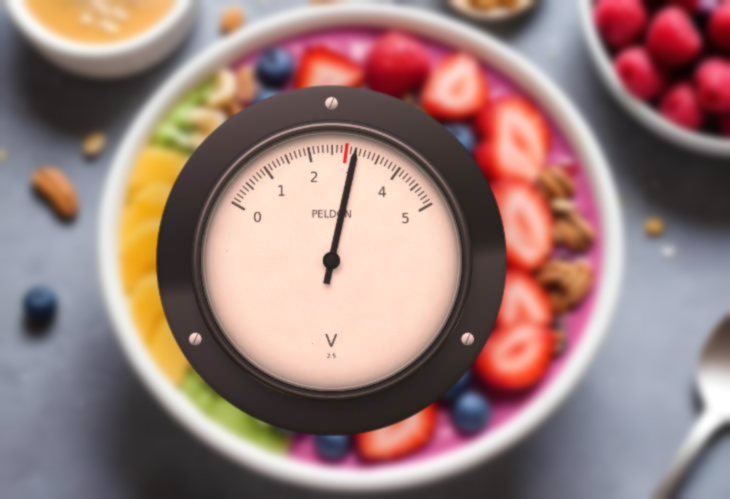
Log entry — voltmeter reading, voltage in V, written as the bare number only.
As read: 3
